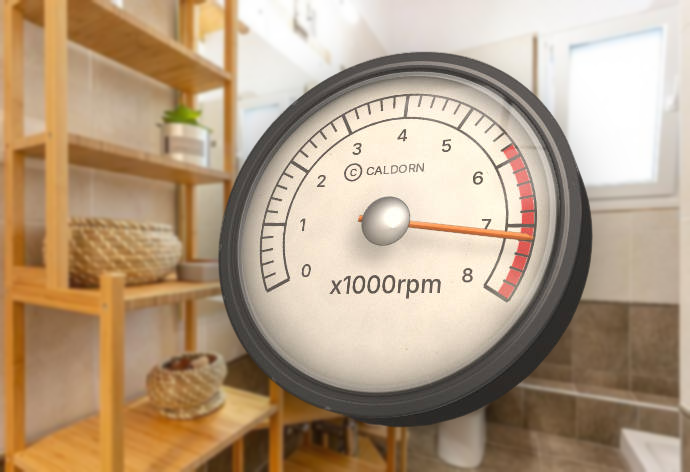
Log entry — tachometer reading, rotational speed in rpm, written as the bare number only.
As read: 7200
